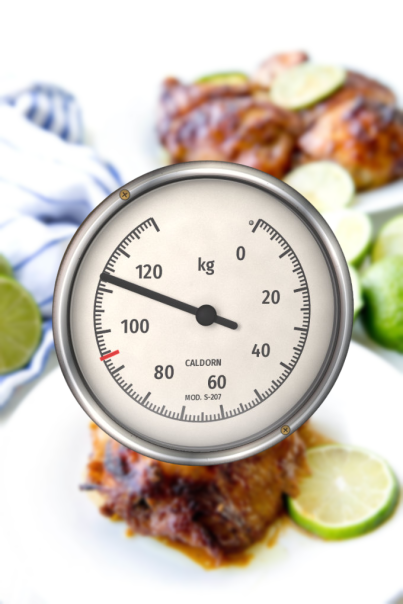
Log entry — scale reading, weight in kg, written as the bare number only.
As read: 113
